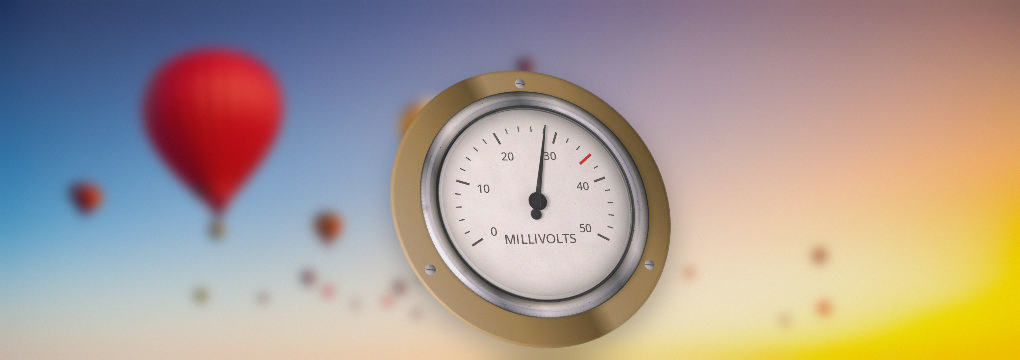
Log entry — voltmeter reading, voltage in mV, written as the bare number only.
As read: 28
